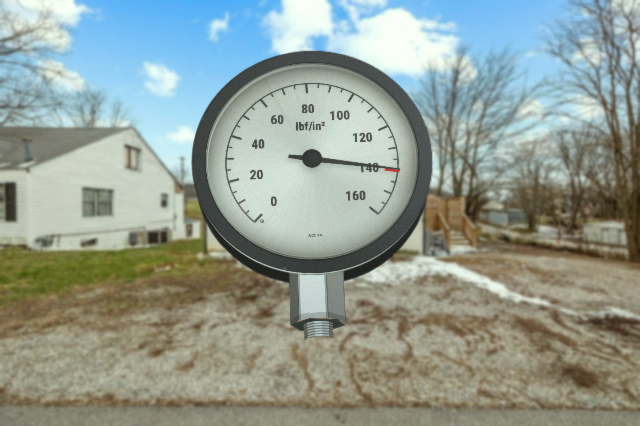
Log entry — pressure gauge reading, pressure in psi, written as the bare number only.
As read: 140
